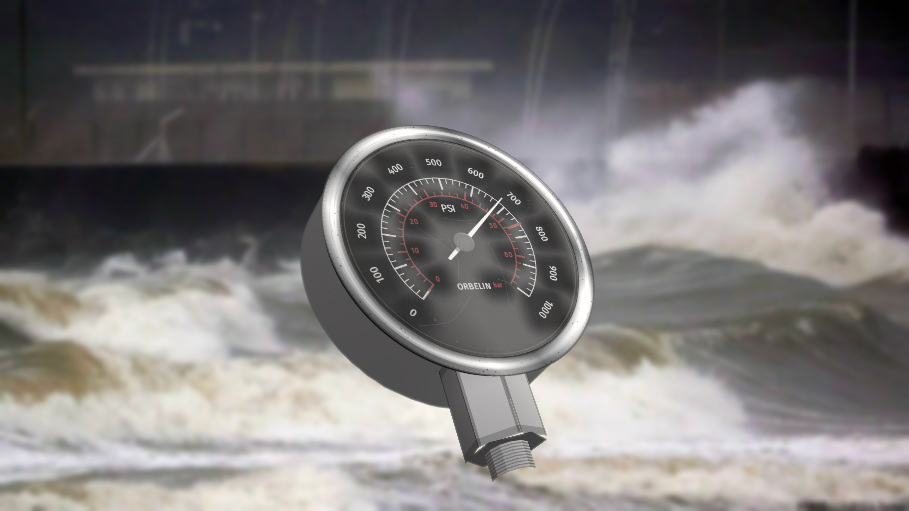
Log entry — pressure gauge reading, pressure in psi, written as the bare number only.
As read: 680
